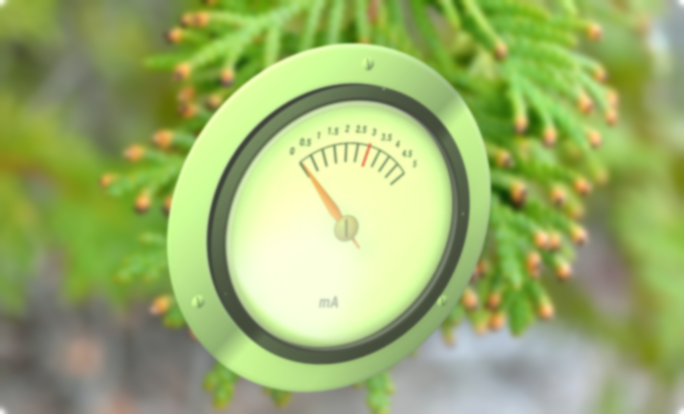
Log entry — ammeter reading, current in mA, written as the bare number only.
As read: 0
